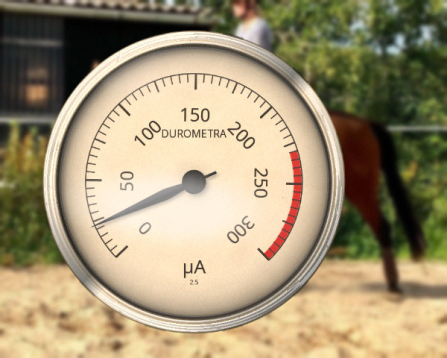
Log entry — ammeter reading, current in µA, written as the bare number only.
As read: 22.5
